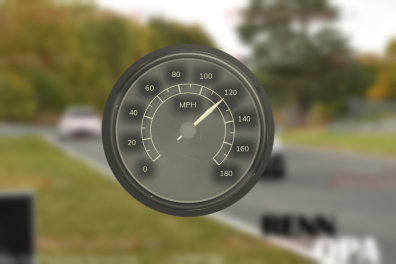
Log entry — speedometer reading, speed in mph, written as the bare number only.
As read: 120
